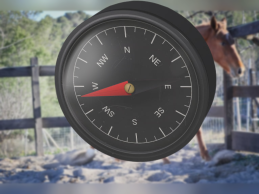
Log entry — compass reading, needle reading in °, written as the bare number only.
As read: 260
